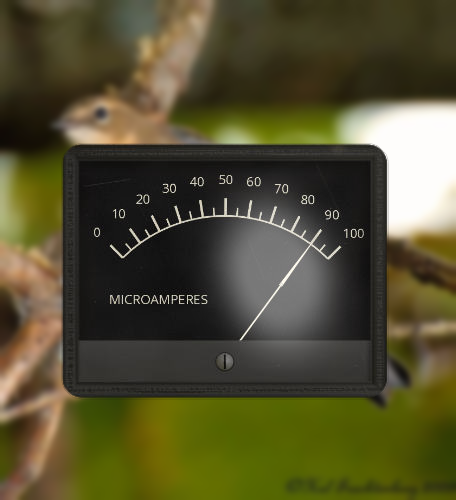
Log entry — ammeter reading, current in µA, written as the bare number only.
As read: 90
